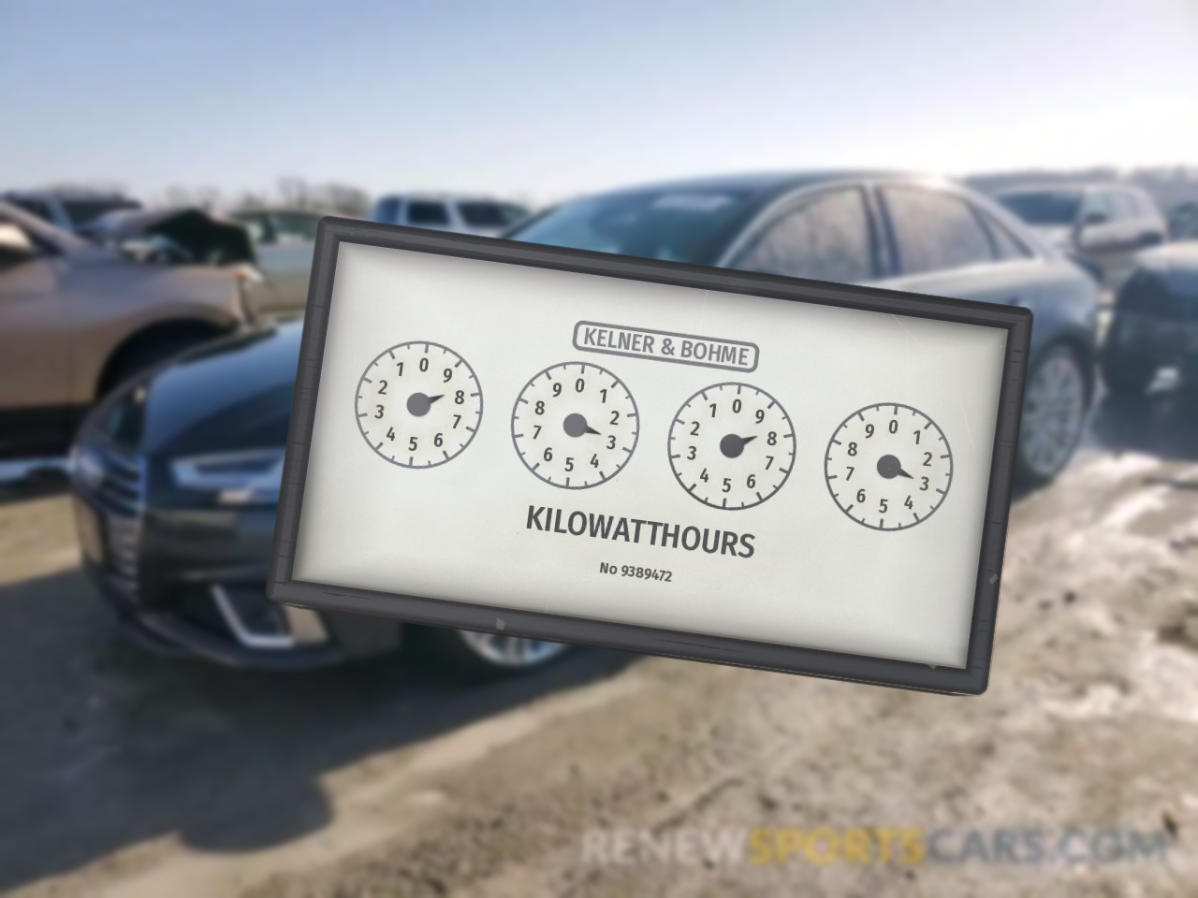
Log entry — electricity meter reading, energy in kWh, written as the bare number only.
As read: 8283
